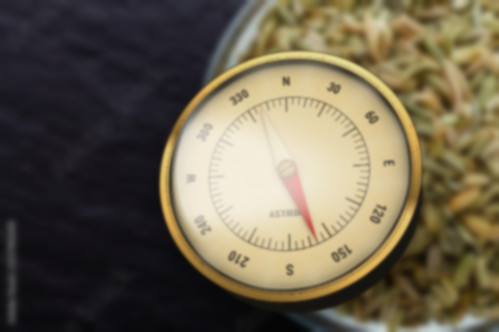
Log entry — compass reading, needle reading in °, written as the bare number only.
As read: 160
